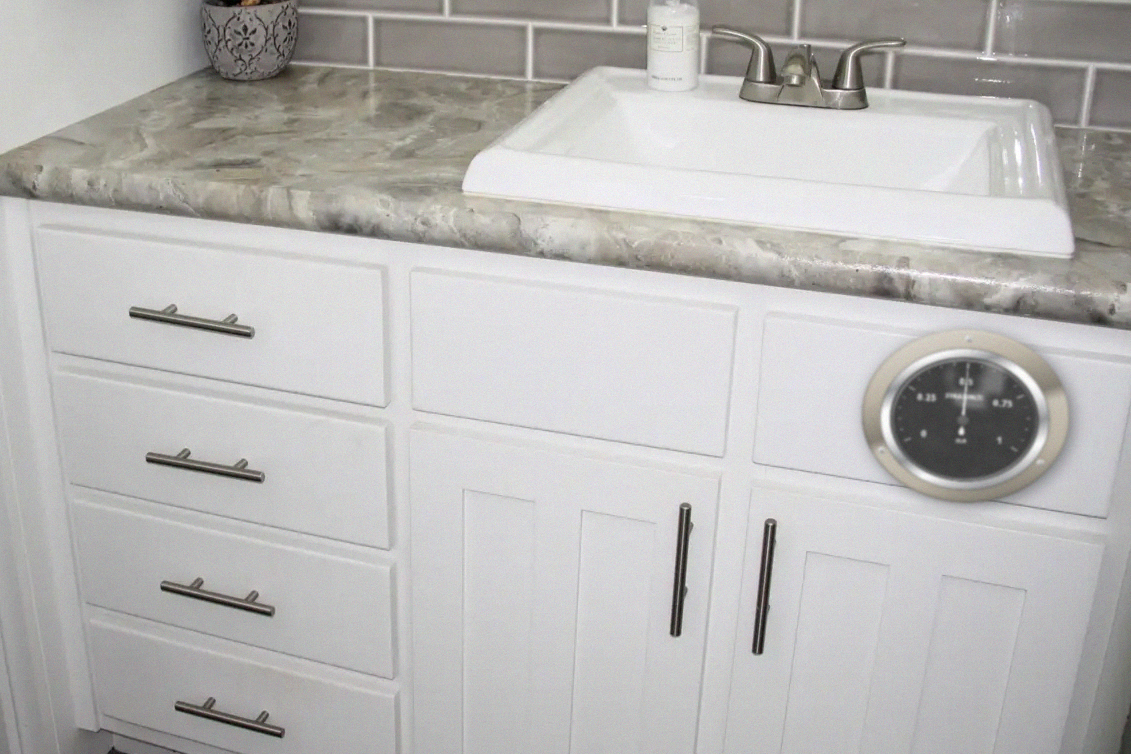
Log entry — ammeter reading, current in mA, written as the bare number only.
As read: 0.5
